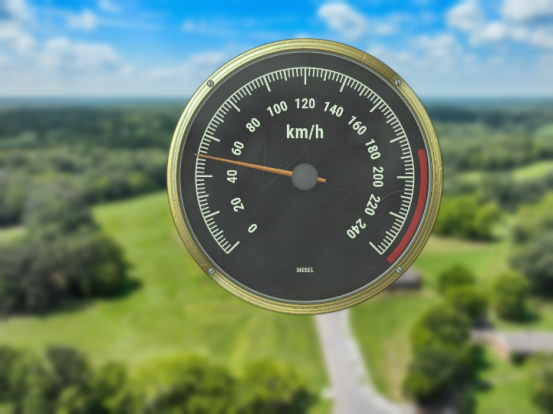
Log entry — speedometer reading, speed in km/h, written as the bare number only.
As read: 50
